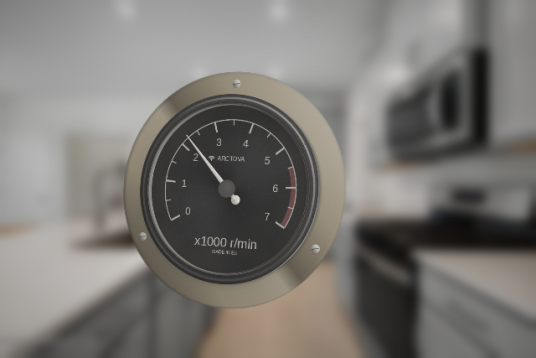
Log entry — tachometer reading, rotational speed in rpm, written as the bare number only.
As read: 2250
